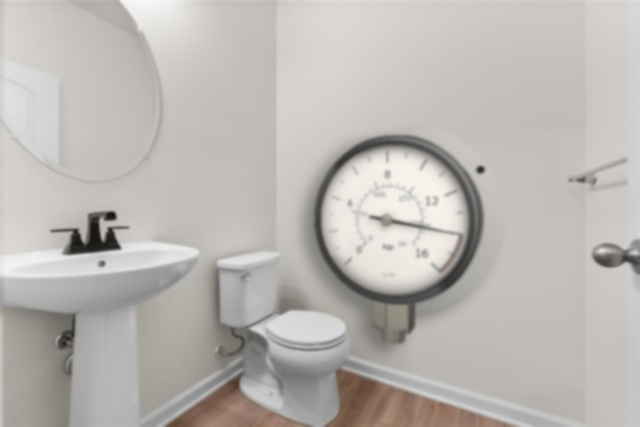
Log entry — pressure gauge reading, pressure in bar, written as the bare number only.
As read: 14
